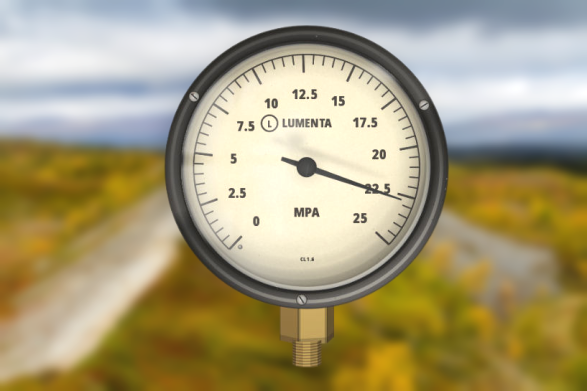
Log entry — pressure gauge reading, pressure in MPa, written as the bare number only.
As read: 22.75
